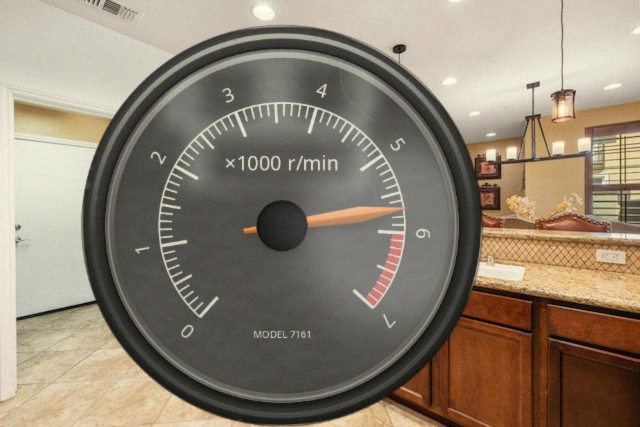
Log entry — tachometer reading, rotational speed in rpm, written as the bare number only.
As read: 5700
